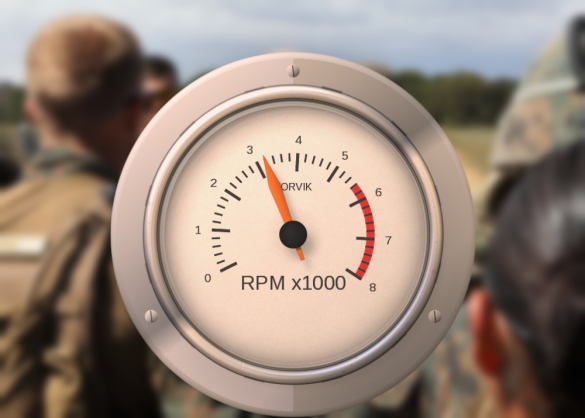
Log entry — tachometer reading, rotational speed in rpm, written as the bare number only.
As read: 3200
